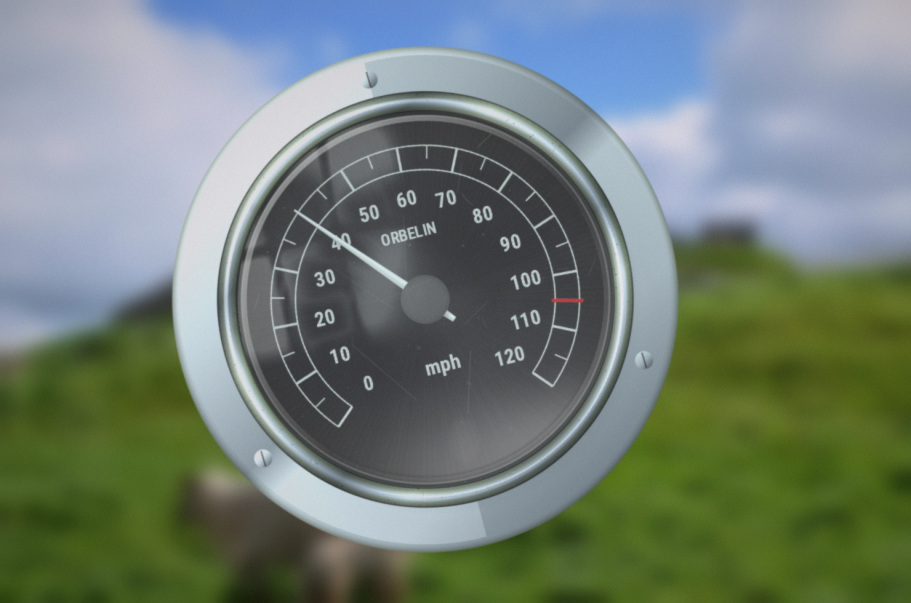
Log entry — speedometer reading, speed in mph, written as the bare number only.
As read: 40
